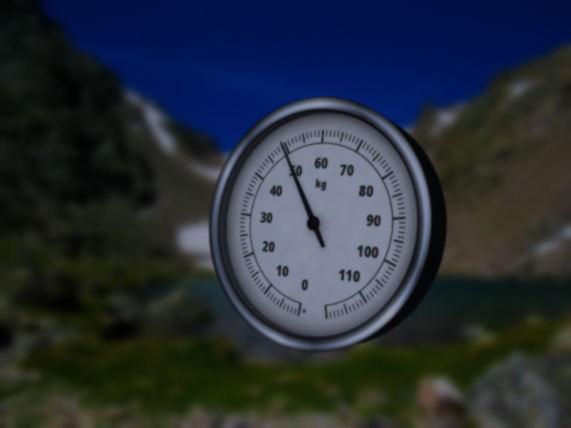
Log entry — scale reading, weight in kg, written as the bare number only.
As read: 50
